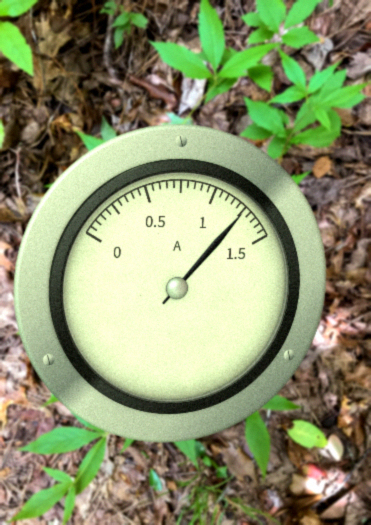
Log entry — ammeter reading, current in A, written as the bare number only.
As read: 1.25
